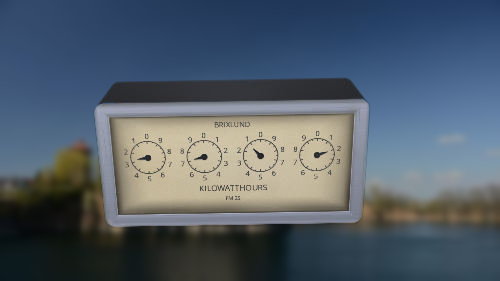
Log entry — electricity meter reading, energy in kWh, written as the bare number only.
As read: 2712
